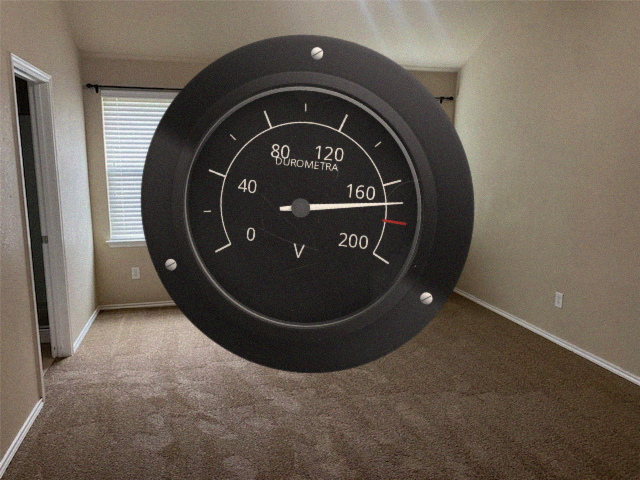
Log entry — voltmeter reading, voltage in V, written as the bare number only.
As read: 170
